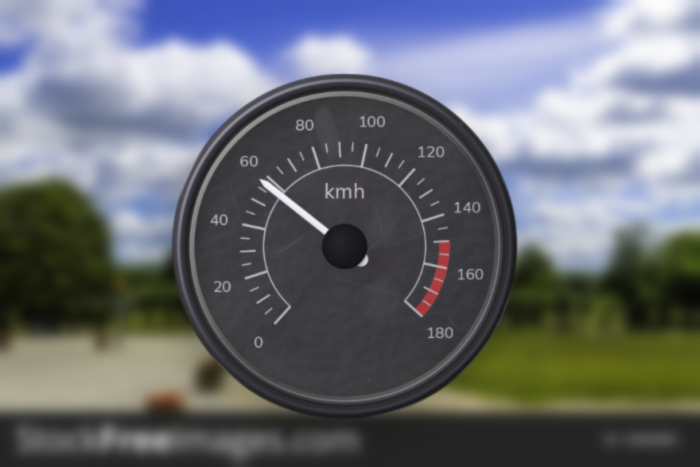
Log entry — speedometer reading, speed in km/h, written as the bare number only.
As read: 57.5
